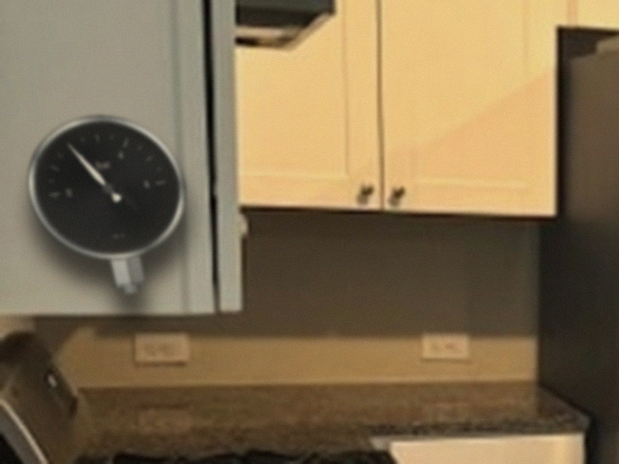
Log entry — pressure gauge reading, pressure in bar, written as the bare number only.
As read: 2
